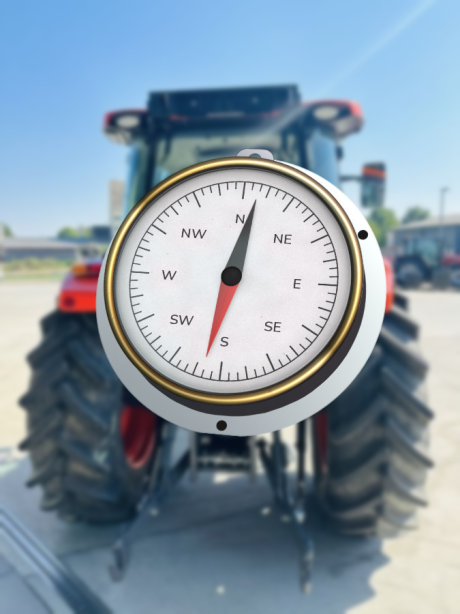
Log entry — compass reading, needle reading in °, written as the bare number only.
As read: 190
